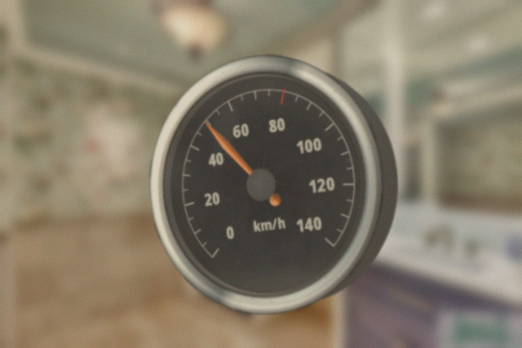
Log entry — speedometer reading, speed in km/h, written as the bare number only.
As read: 50
